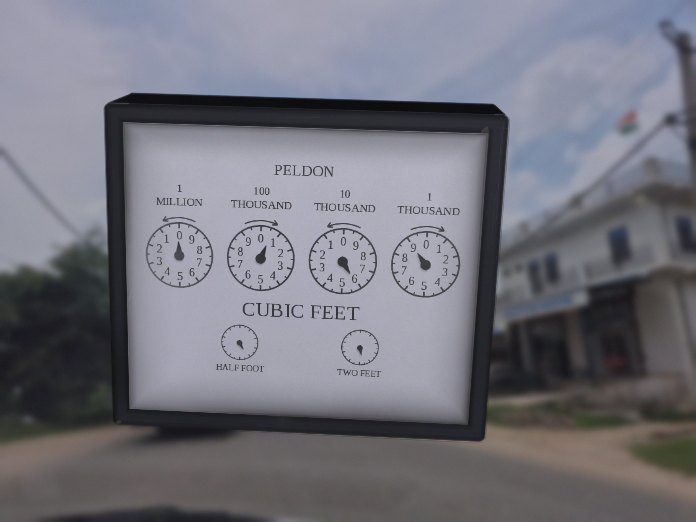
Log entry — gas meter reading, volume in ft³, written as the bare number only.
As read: 5900
